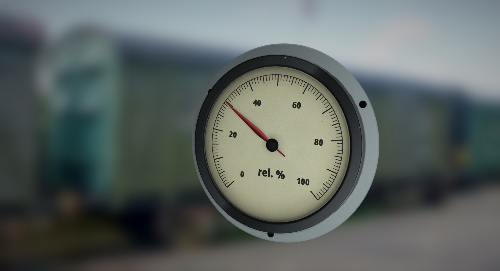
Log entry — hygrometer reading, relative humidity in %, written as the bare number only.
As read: 30
